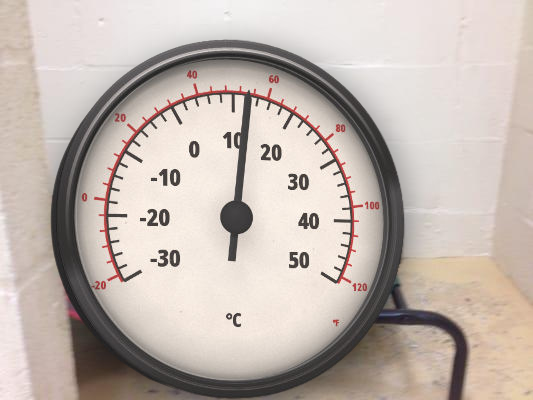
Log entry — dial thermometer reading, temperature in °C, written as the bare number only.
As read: 12
